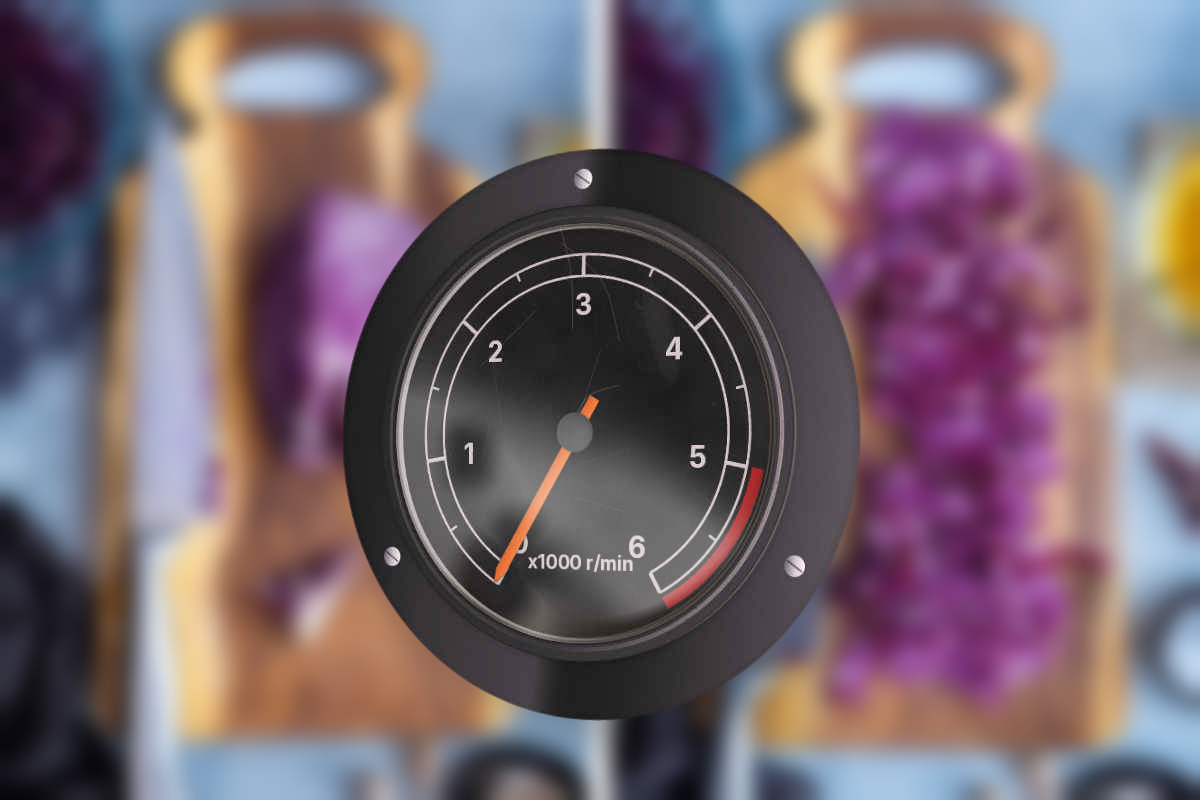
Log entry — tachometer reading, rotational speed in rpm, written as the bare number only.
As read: 0
